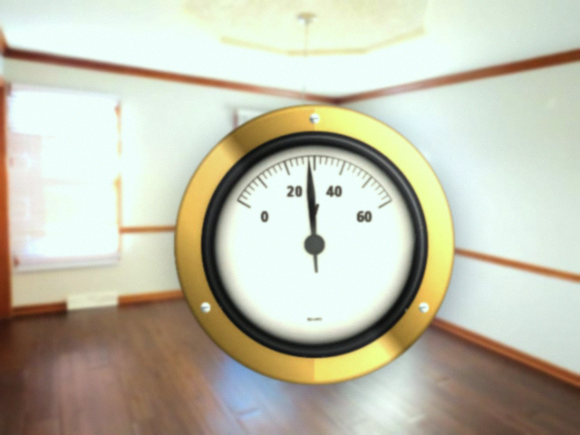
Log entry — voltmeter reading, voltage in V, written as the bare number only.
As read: 28
